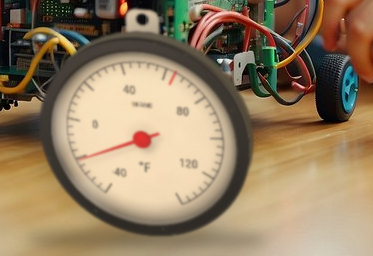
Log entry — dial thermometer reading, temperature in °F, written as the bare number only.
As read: -20
